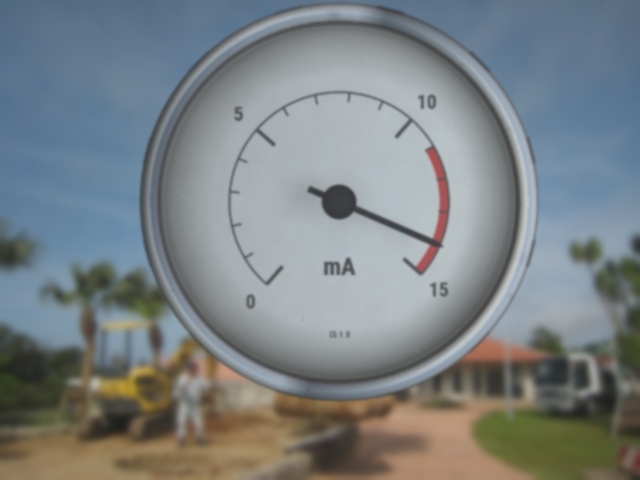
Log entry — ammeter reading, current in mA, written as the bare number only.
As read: 14
